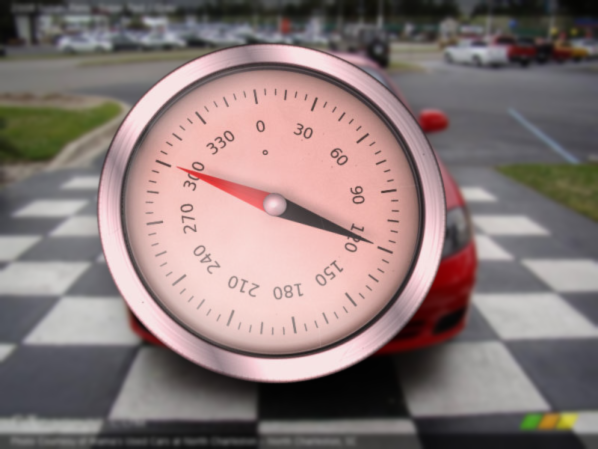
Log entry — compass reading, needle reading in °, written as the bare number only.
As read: 300
